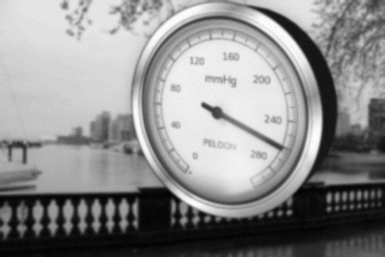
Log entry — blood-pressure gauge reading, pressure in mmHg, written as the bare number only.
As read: 260
